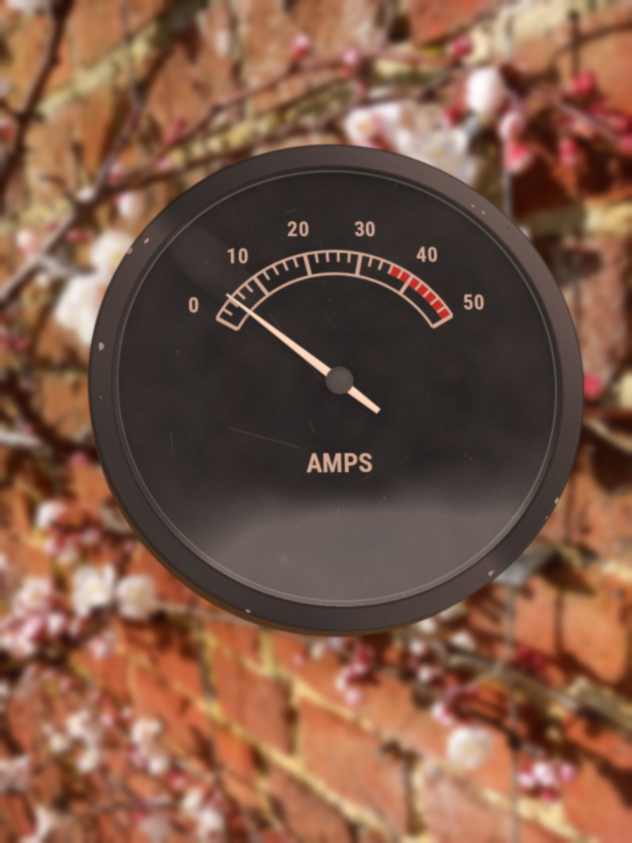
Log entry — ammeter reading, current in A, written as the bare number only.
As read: 4
